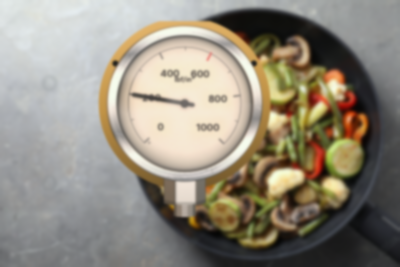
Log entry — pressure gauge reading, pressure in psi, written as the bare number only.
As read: 200
